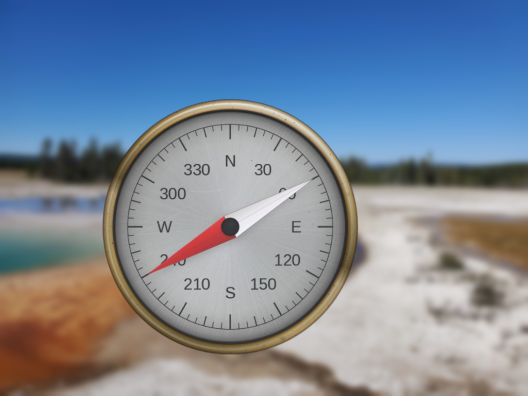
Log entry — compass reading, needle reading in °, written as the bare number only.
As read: 240
